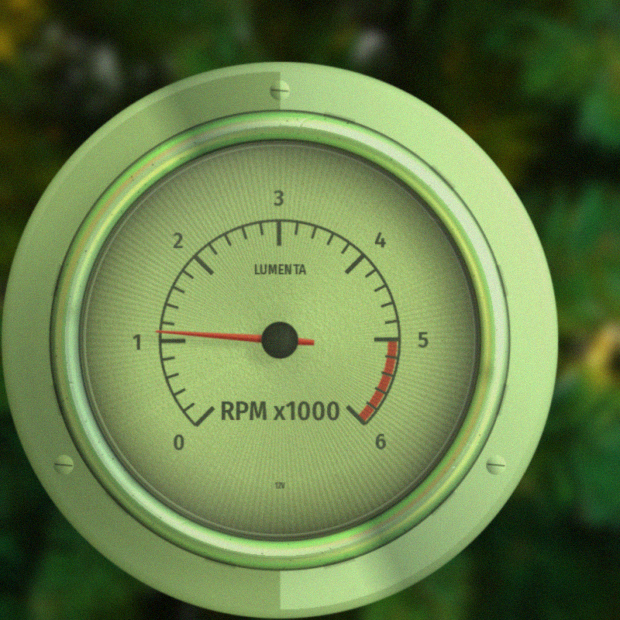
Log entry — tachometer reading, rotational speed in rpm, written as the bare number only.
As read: 1100
